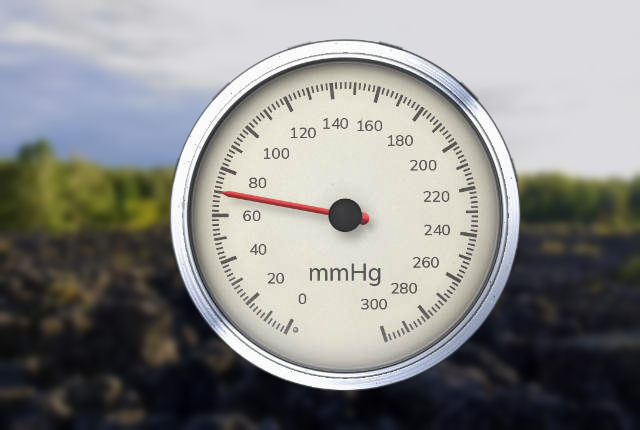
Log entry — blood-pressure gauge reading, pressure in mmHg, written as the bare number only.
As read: 70
